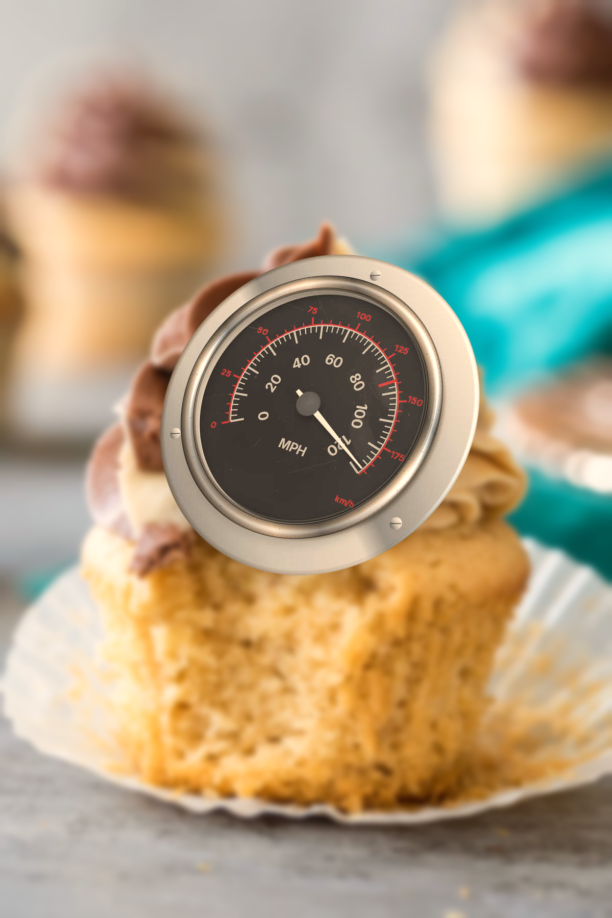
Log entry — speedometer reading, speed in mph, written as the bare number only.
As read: 118
